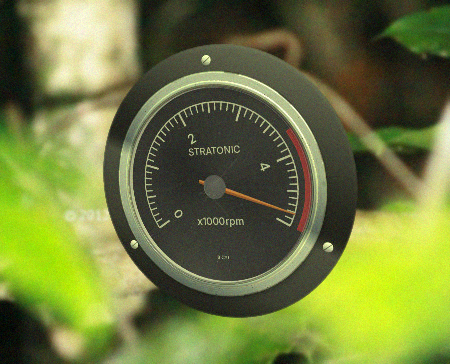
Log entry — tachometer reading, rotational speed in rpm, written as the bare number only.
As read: 4800
